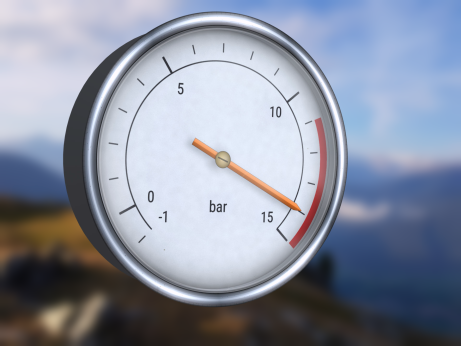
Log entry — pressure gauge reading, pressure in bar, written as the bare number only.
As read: 14
